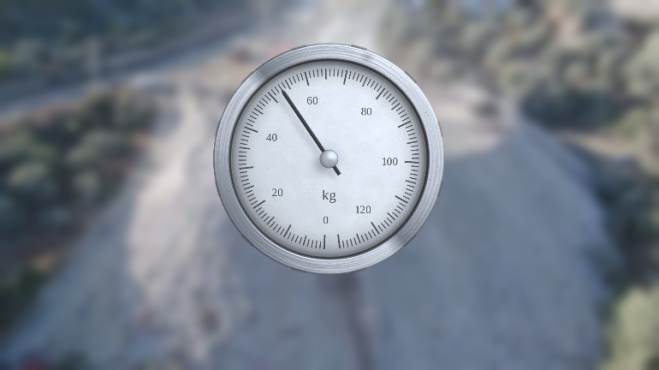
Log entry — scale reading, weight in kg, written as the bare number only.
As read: 53
